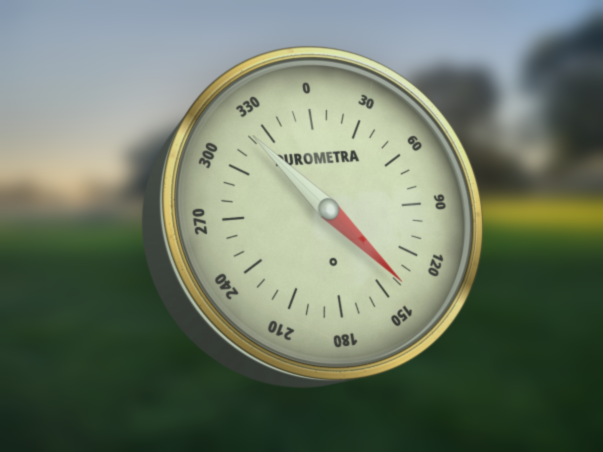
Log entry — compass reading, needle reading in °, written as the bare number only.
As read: 140
